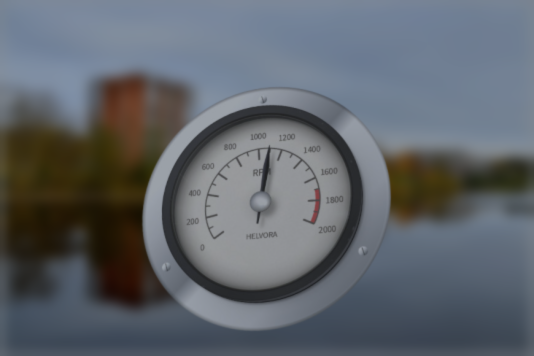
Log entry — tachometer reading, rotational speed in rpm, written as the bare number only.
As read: 1100
